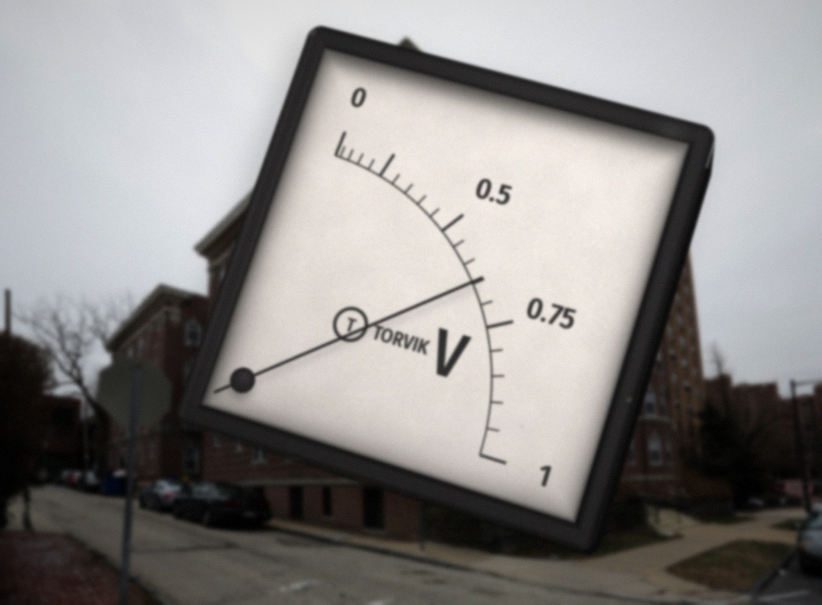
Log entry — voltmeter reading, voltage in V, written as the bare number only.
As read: 0.65
